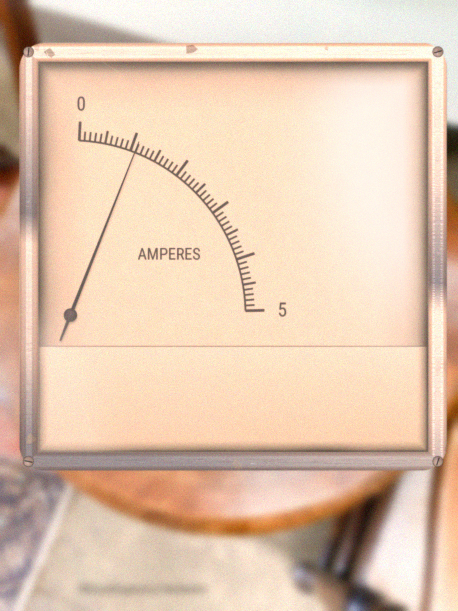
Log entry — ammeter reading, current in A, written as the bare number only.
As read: 1.1
